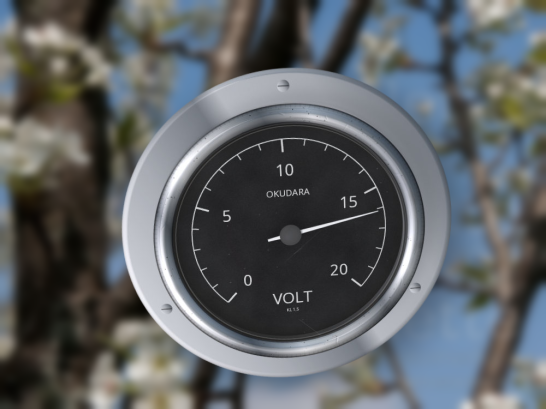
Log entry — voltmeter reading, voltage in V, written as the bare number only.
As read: 16
